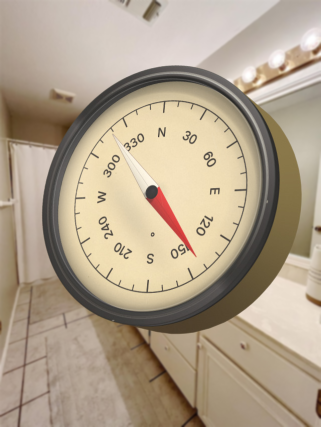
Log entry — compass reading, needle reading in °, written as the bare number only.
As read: 140
